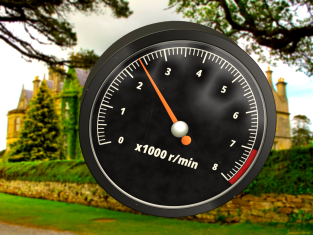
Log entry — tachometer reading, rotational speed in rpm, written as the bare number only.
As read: 2400
